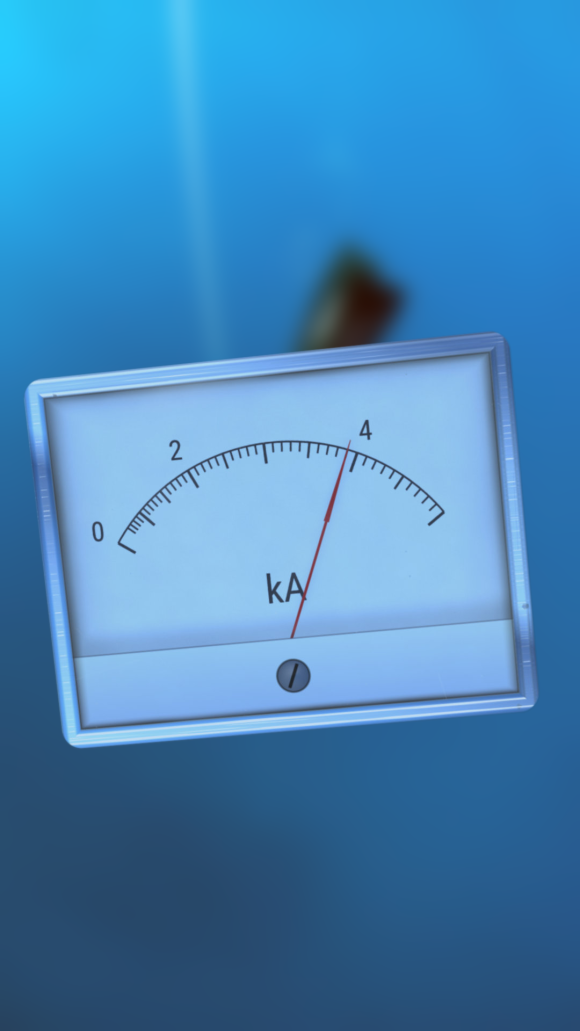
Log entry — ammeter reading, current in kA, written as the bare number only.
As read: 3.9
